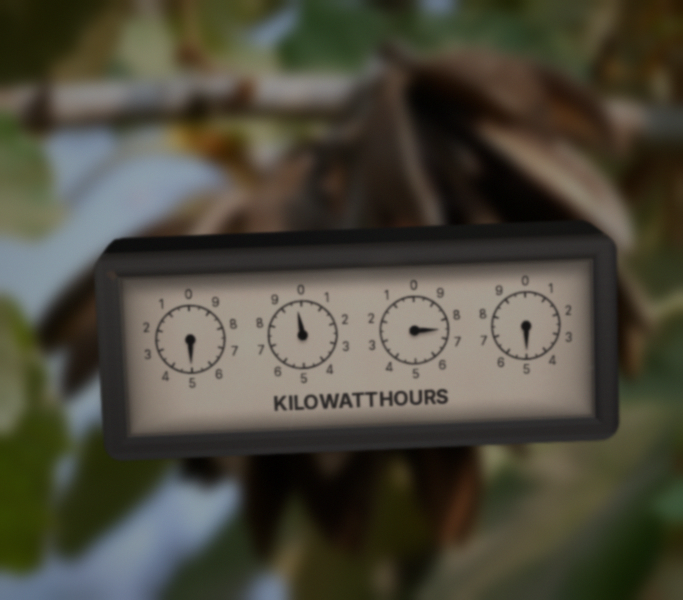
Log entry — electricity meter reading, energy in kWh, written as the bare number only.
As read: 4975
